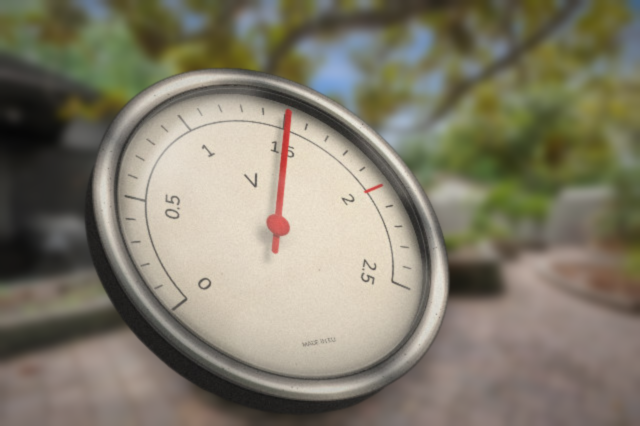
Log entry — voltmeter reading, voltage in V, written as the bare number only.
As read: 1.5
